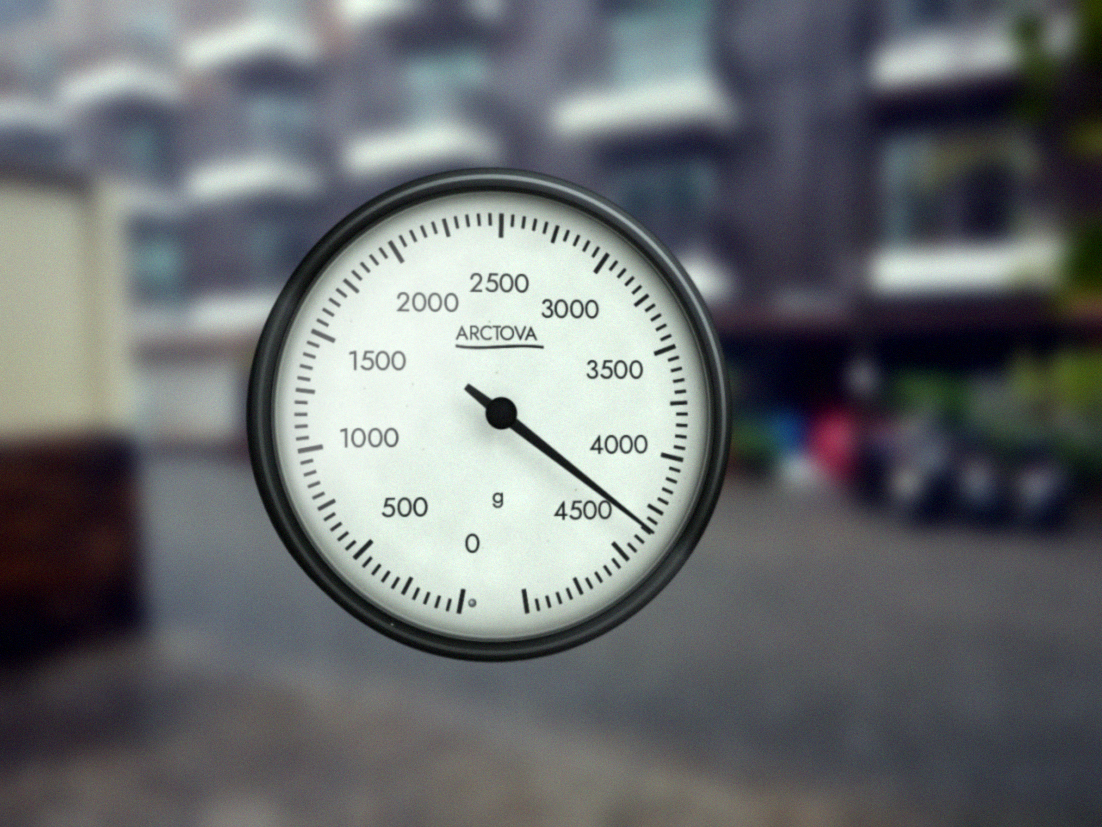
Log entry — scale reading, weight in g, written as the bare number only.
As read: 4350
